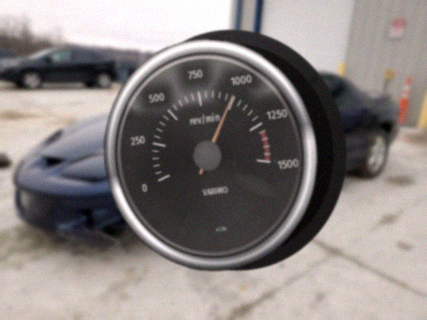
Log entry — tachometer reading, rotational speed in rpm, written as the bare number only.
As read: 1000
